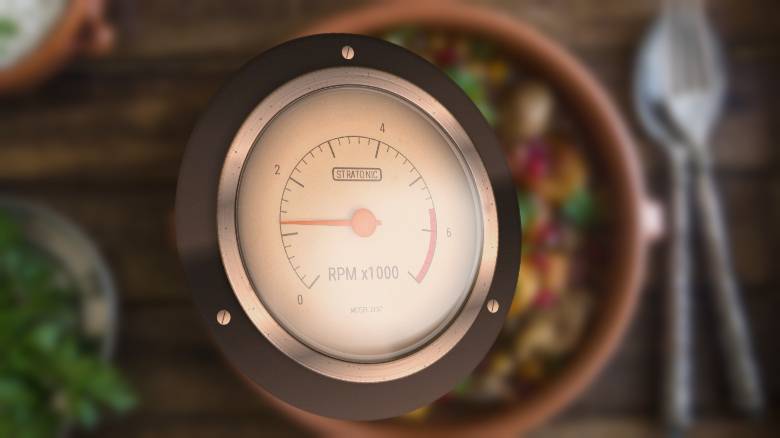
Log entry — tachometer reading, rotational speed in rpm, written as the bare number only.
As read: 1200
